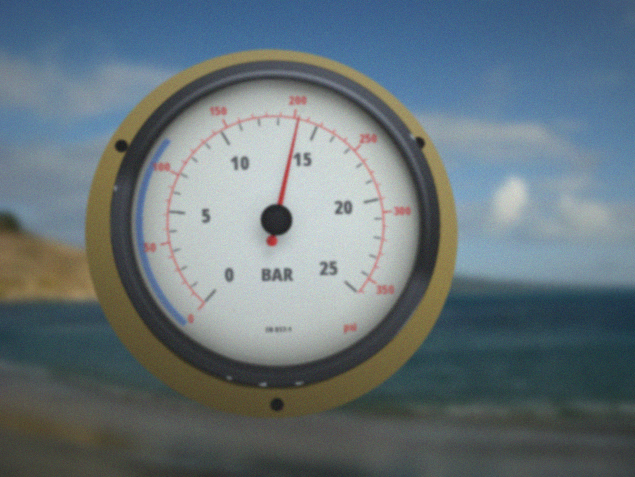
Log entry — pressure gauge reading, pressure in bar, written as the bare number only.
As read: 14
